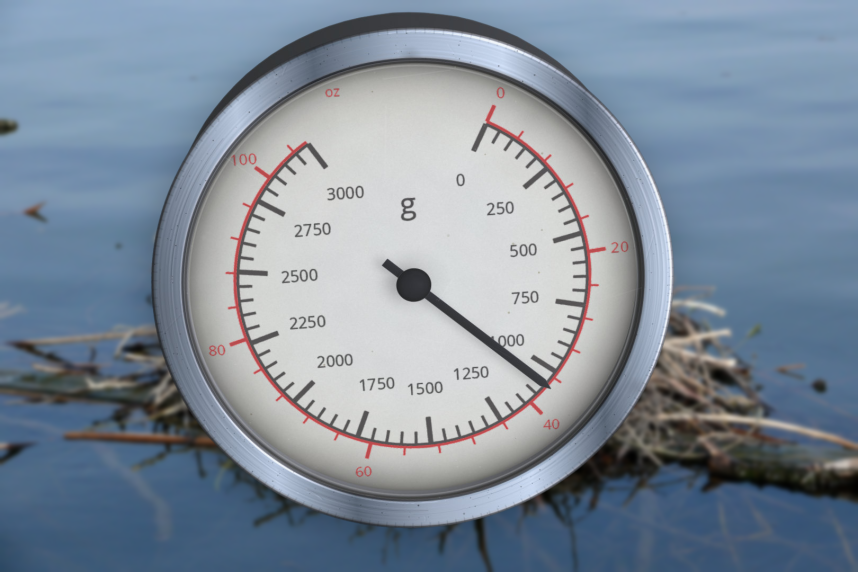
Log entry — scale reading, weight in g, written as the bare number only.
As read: 1050
